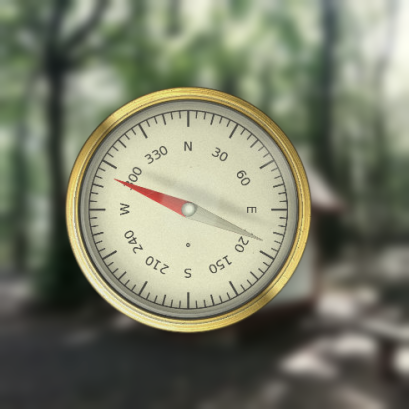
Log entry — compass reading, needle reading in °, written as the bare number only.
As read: 292.5
